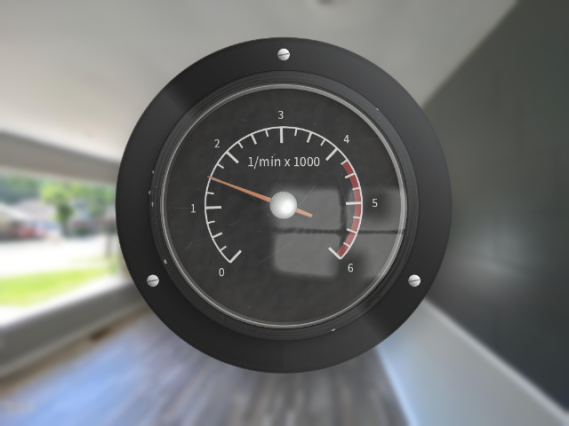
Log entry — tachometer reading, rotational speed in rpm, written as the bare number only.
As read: 1500
